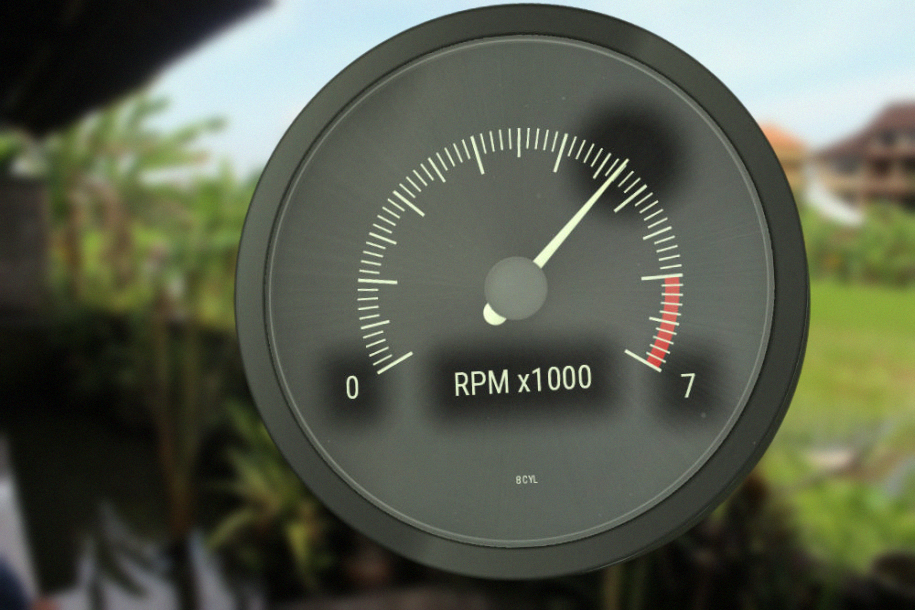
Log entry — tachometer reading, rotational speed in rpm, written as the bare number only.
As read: 4700
